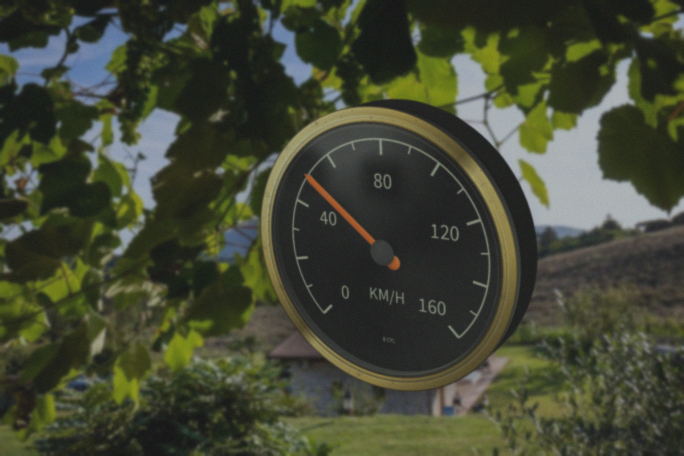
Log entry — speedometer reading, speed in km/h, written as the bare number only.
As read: 50
